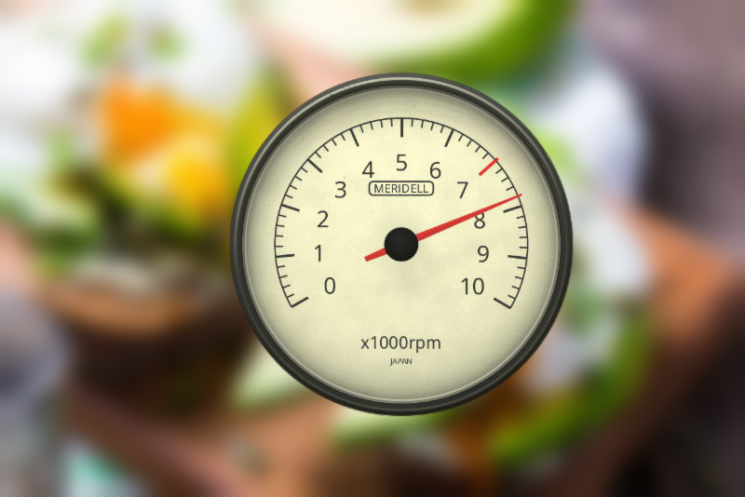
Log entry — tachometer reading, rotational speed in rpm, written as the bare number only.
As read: 7800
